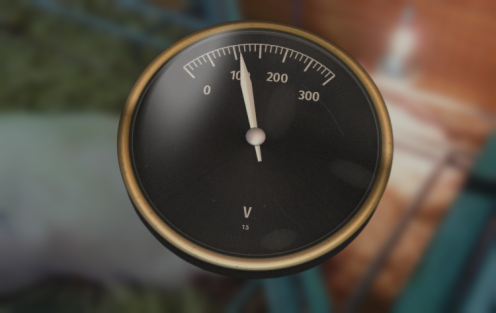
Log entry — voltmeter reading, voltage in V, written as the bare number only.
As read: 110
